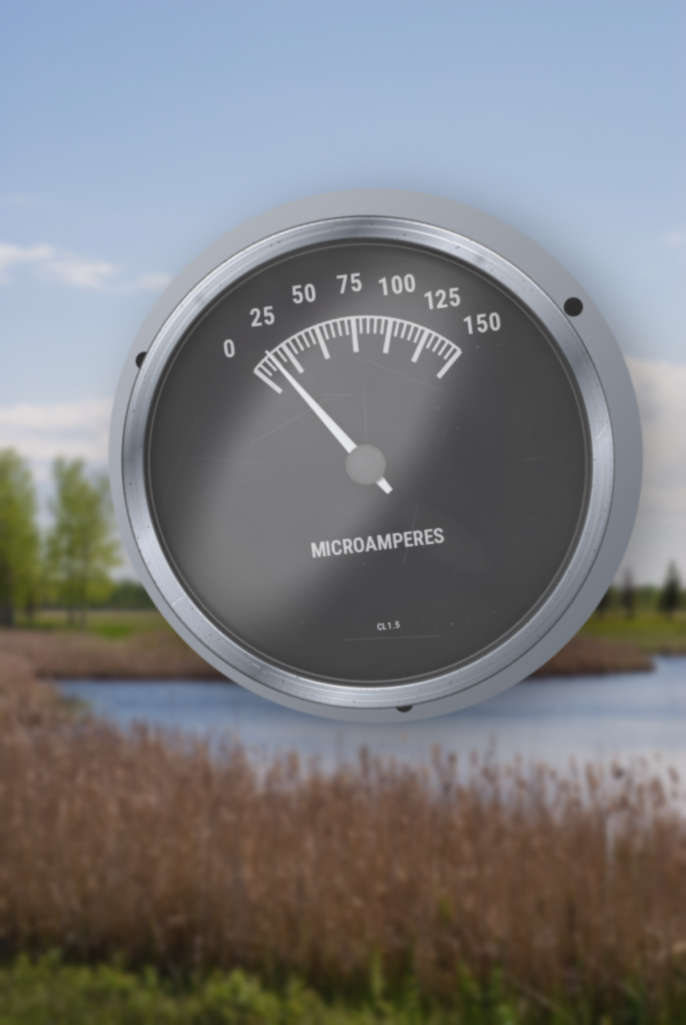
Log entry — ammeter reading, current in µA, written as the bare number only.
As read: 15
